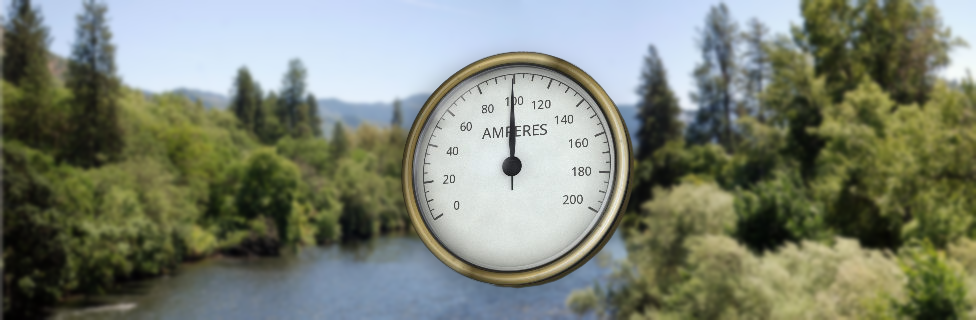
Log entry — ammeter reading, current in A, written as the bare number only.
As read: 100
